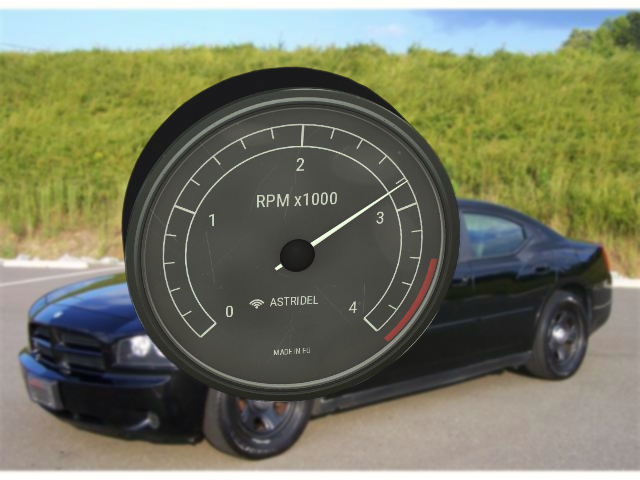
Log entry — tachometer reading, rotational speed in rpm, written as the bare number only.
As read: 2800
